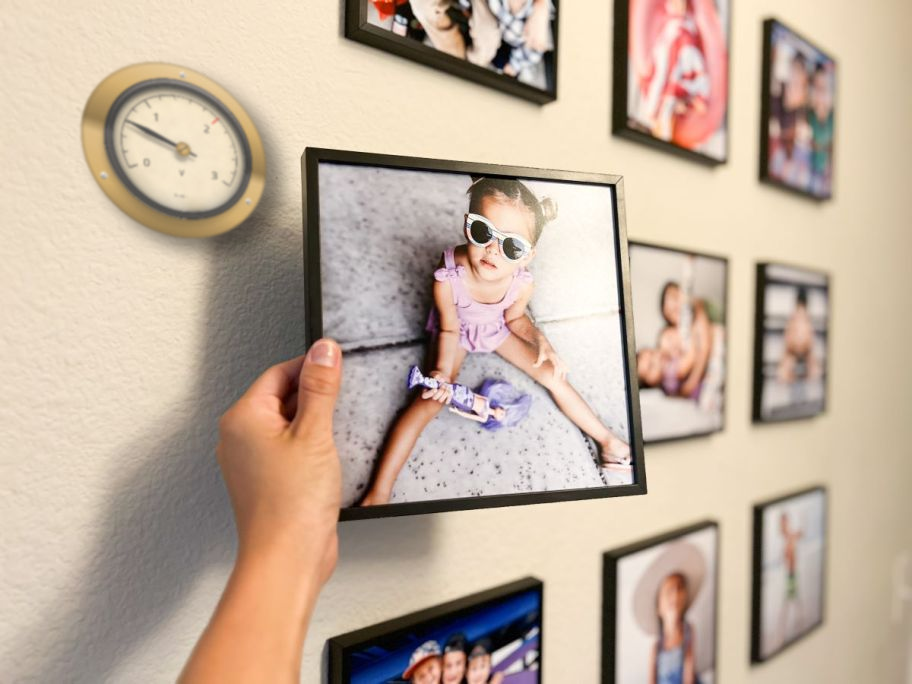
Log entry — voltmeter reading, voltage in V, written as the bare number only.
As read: 0.6
